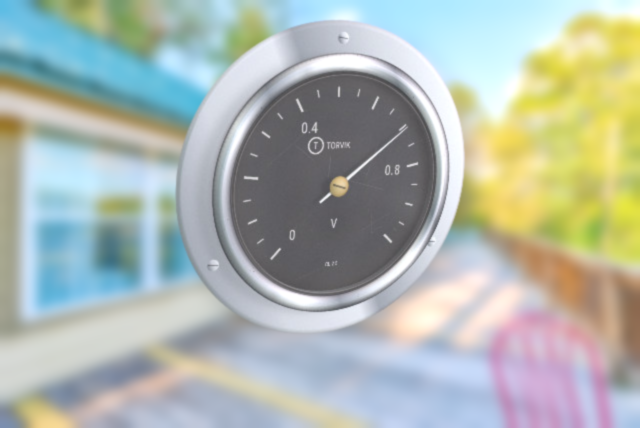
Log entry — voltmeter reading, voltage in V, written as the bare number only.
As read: 0.7
